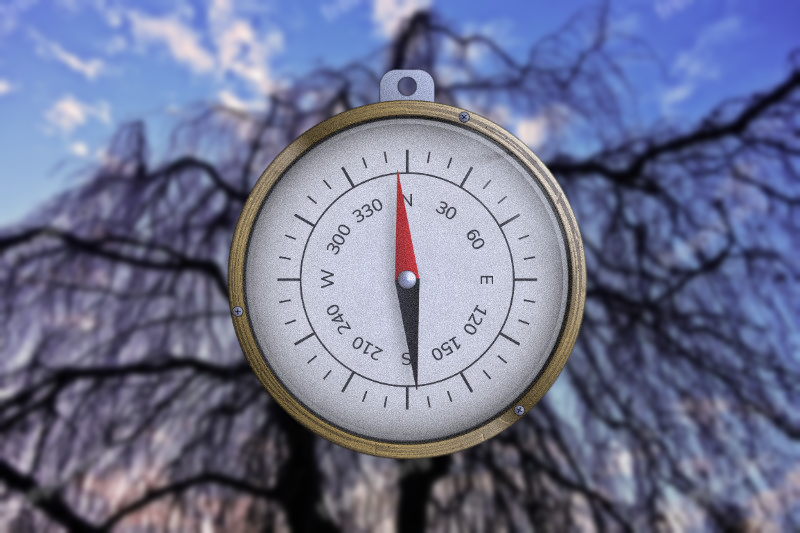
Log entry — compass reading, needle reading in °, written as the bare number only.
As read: 355
